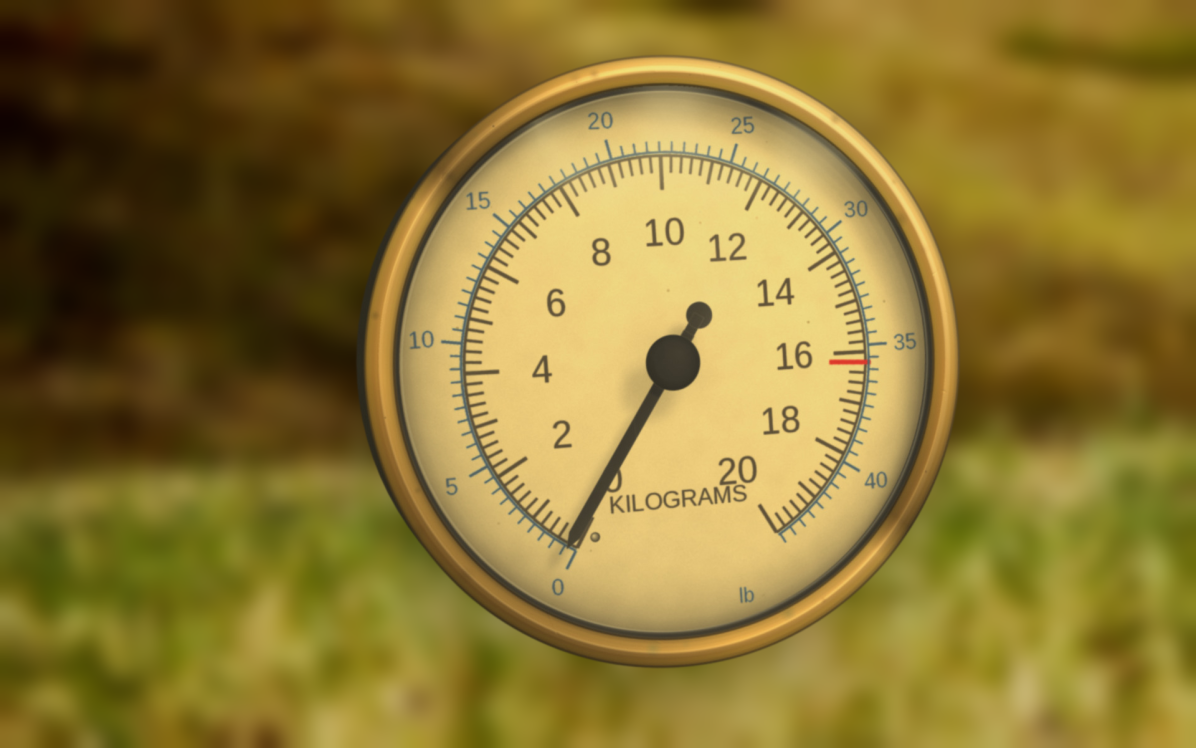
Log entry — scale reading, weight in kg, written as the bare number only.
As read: 0.2
